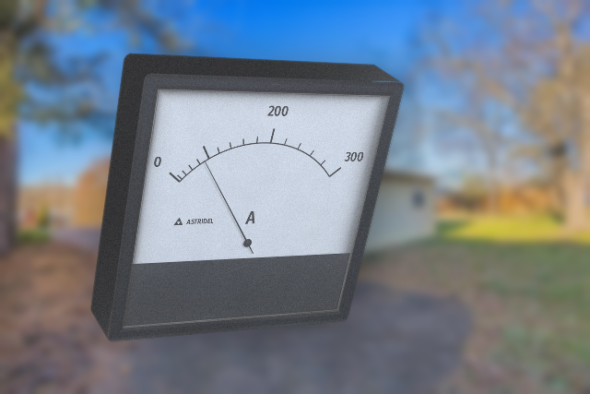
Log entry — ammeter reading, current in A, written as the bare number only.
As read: 90
